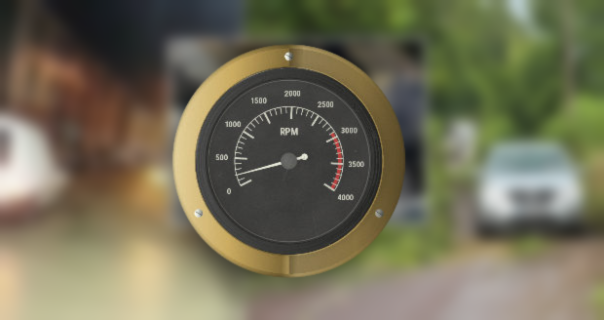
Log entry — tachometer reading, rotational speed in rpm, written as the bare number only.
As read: 200
